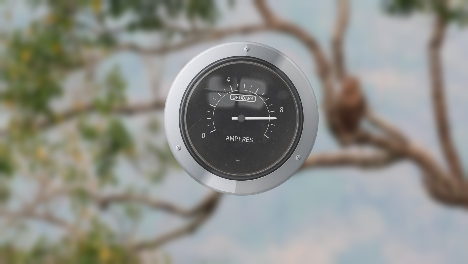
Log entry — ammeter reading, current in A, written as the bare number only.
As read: 8.5
